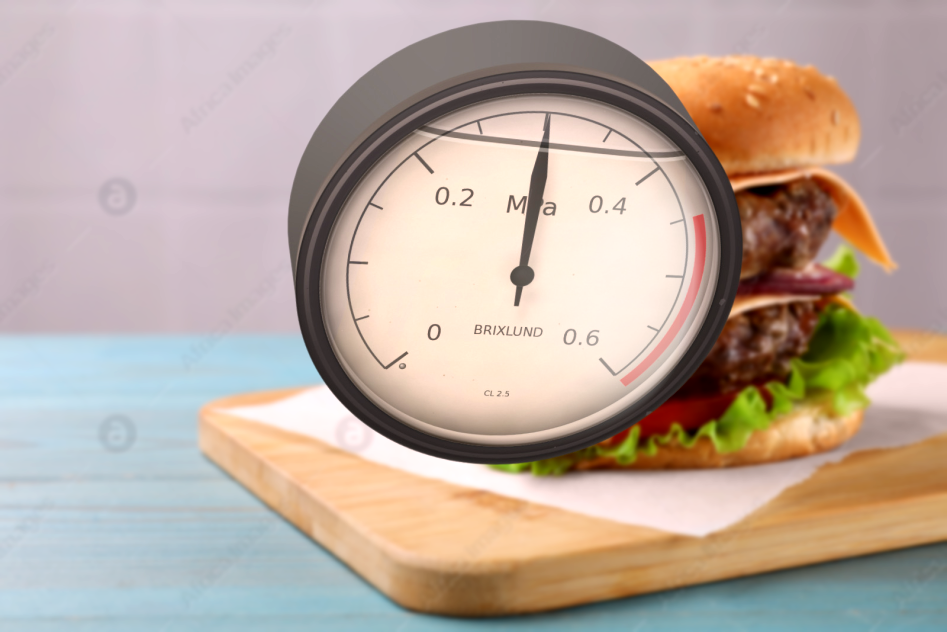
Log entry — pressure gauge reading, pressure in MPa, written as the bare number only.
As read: 0.3
